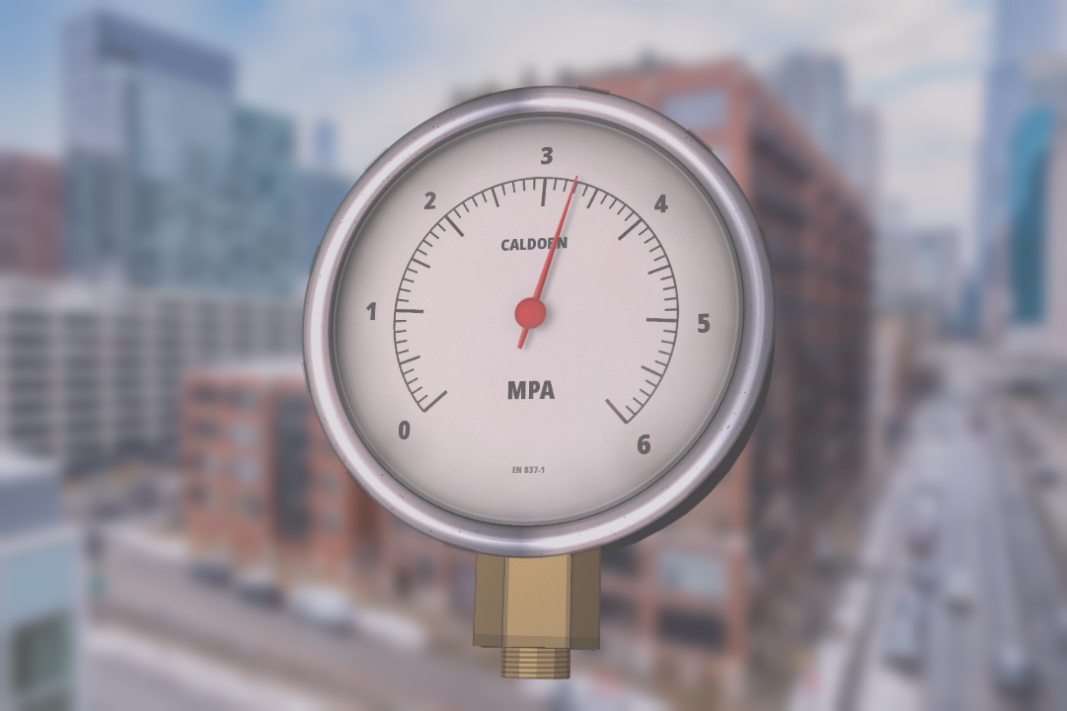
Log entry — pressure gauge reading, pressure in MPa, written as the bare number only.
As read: 3.3
